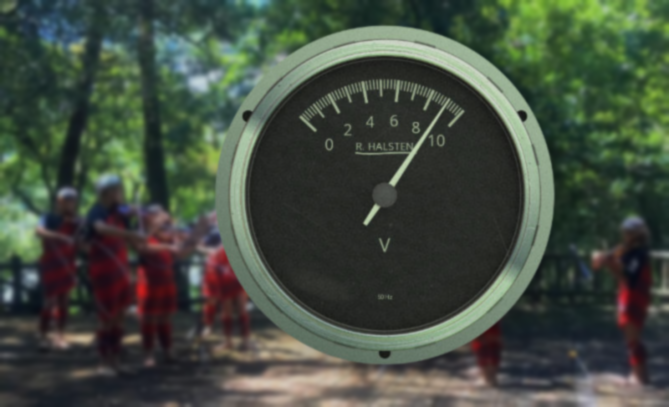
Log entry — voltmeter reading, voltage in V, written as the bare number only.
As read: 9
